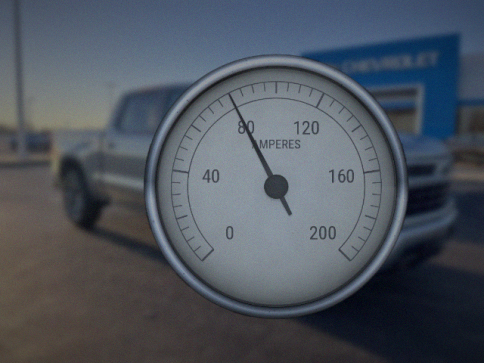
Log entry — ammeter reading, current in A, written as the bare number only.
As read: 80
